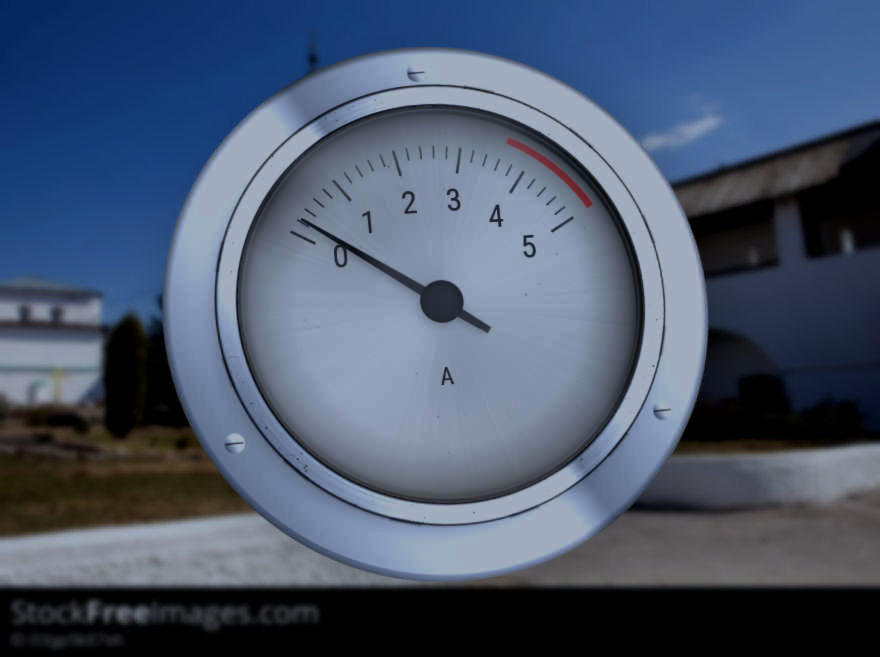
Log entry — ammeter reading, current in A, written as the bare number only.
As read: 0.2
